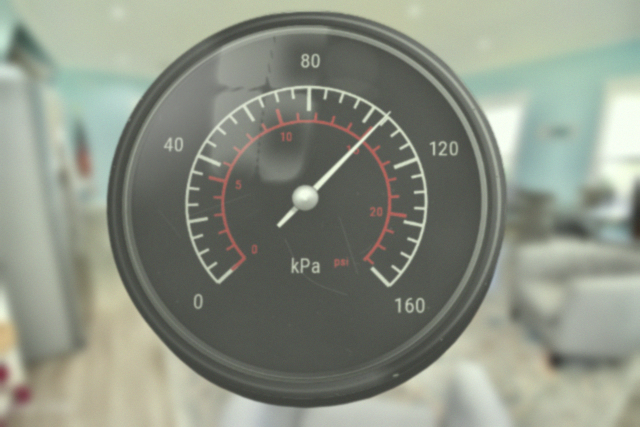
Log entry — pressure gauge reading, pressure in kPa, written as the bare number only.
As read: 105
